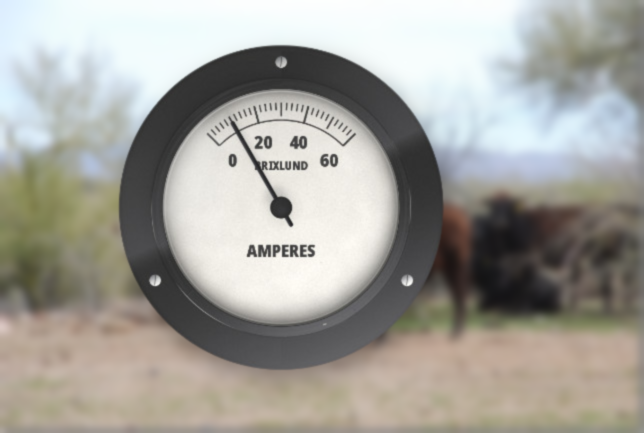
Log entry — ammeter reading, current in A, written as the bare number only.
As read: 10
